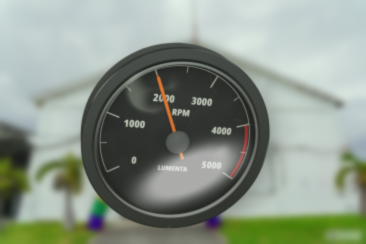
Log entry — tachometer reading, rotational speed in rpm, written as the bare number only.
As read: 2000
